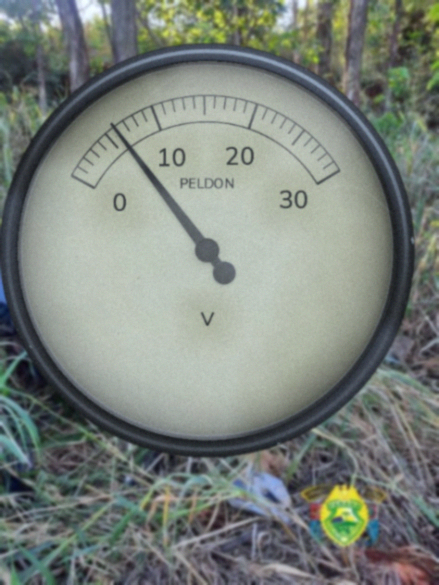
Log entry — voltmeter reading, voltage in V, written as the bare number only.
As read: 6
